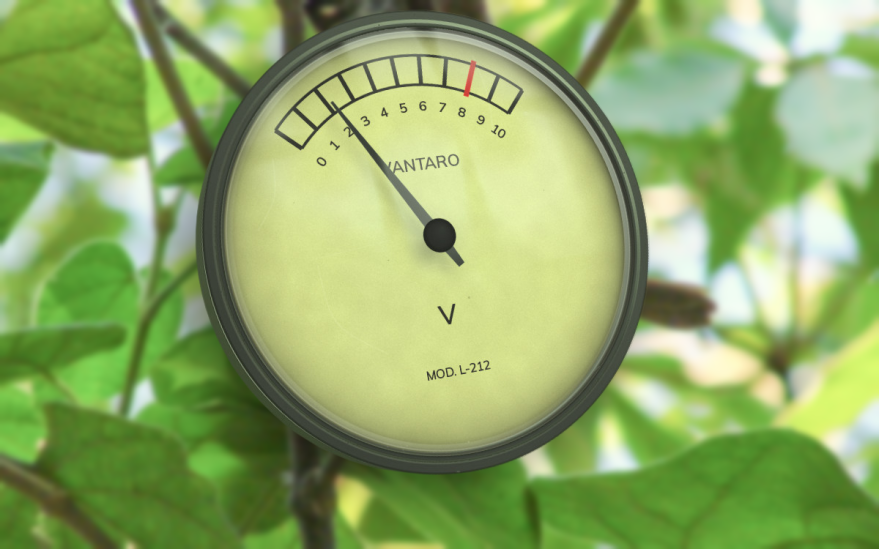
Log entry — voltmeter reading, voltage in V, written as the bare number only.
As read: 2
